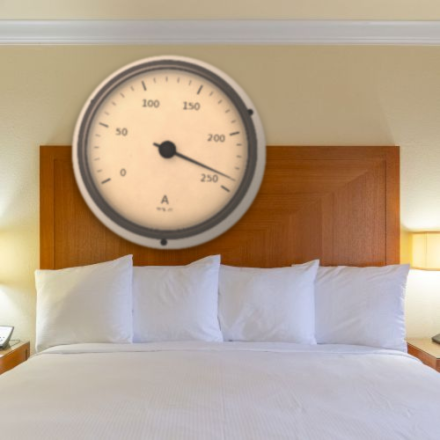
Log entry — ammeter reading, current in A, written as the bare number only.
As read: 240
